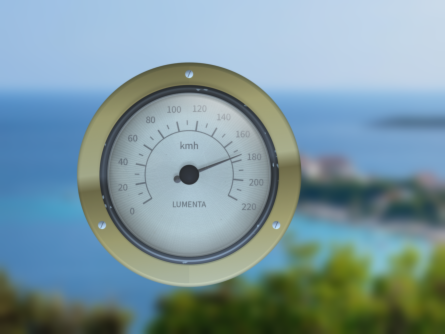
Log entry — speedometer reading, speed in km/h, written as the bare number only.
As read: 175
